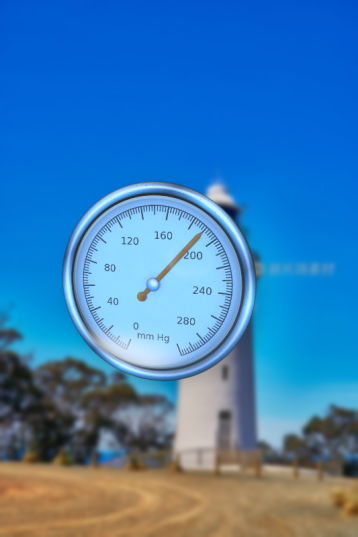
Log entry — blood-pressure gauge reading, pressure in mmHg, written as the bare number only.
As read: 190
